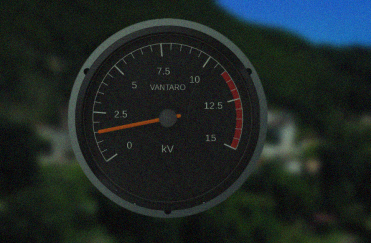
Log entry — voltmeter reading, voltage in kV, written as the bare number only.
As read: 1.5
